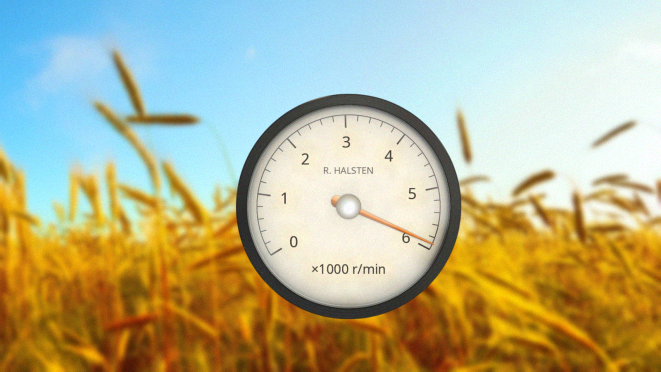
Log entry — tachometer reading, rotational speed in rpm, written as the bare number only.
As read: 5900
